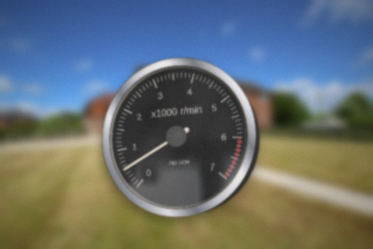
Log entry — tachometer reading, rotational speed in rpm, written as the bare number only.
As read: 500
